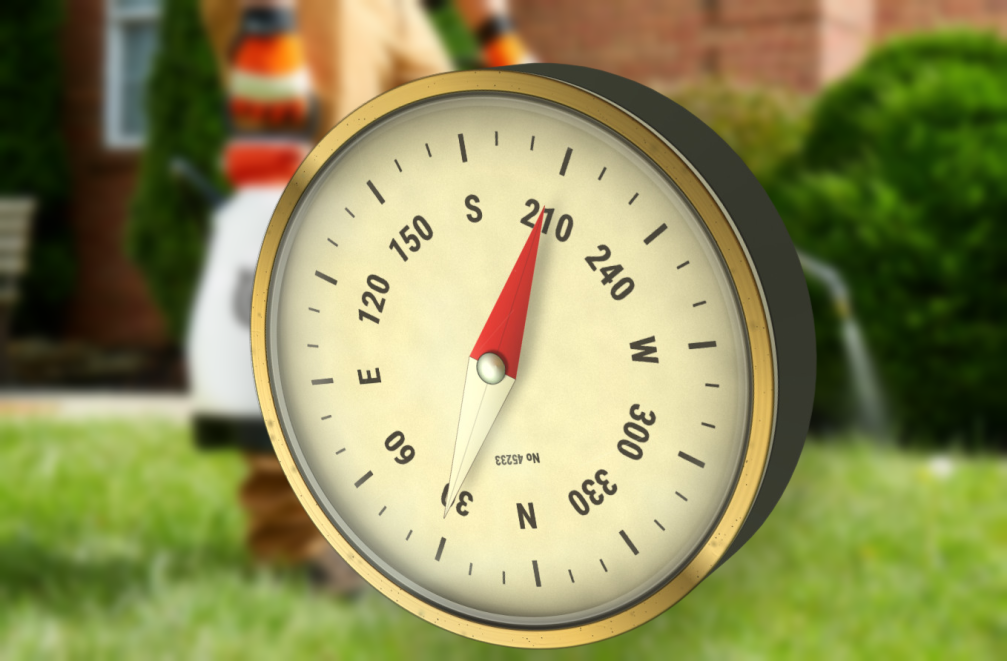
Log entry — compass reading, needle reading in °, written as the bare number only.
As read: 210
